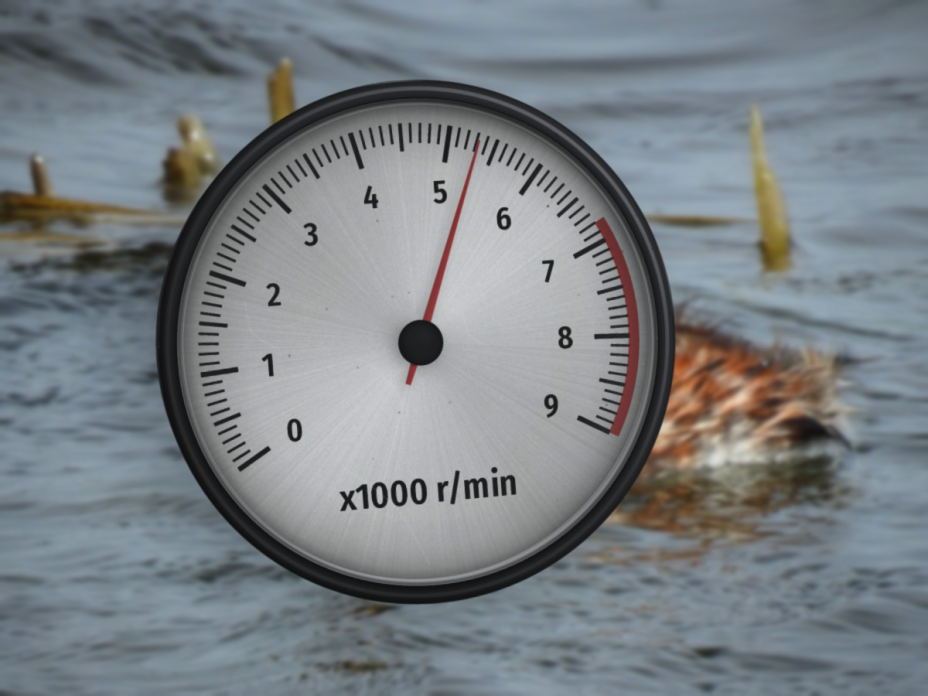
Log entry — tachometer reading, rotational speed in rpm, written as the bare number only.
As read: 5300
